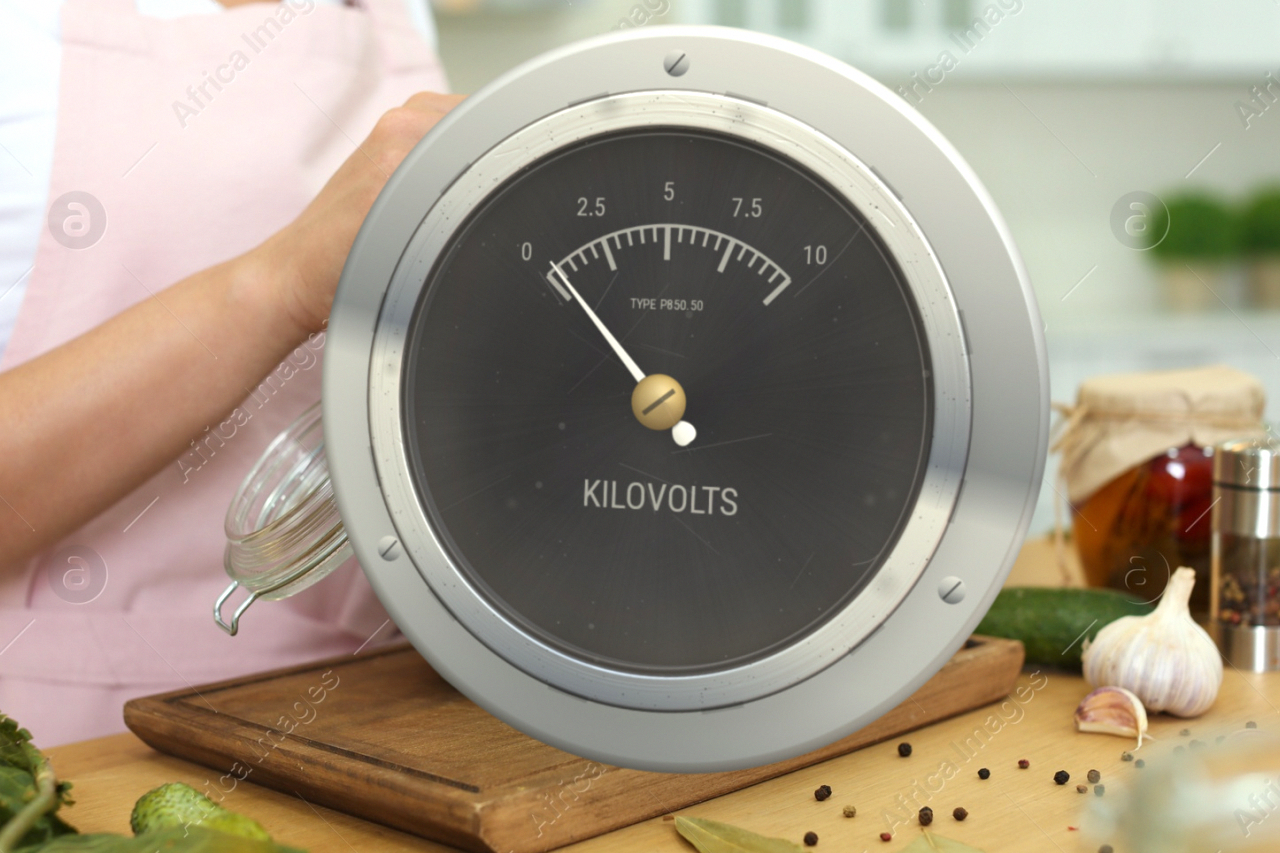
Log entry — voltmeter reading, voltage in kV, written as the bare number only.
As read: 0.5
